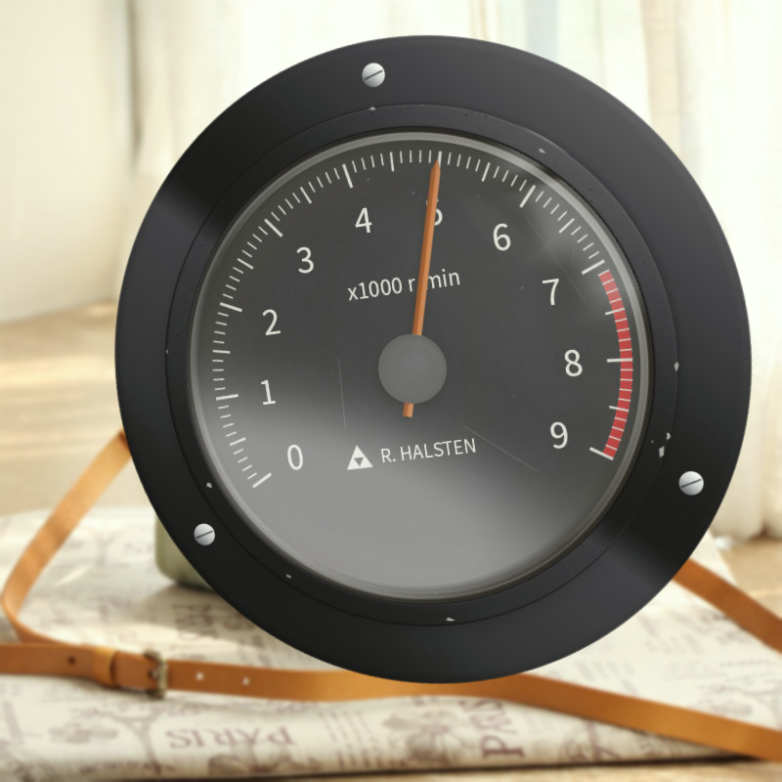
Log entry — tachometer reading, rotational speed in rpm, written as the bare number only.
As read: 5000
